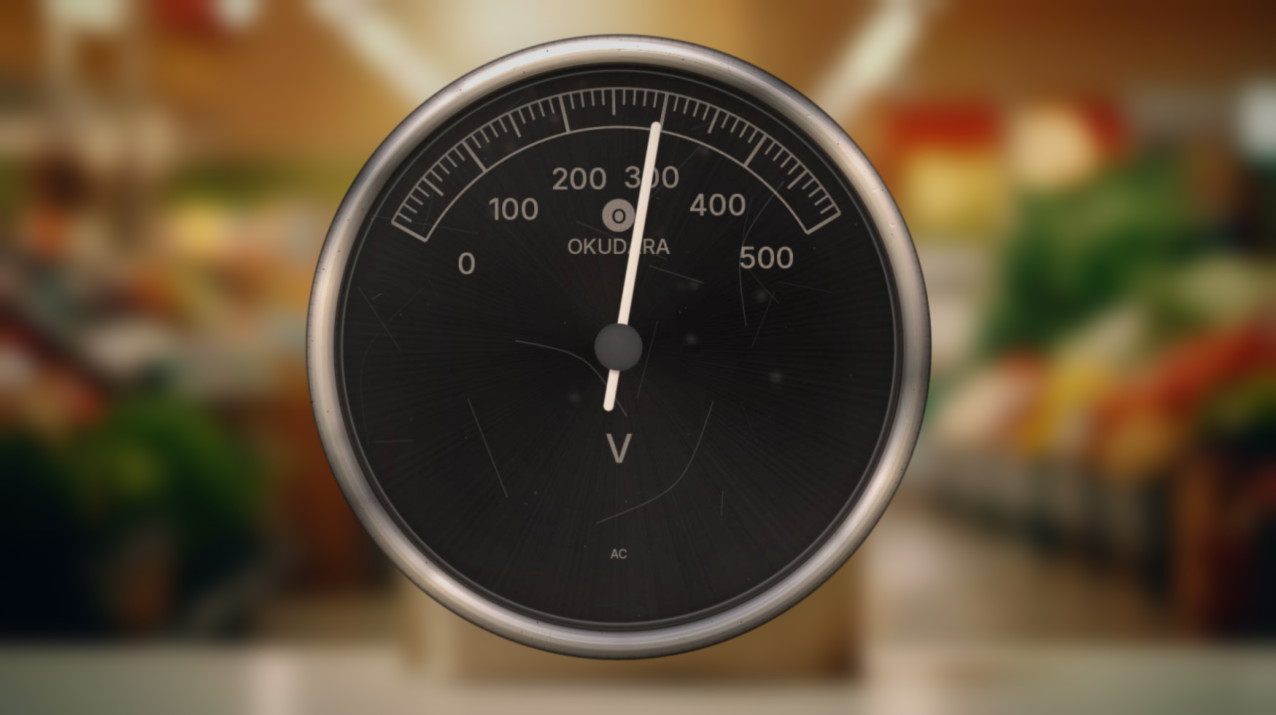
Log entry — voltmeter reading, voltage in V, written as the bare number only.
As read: 295
